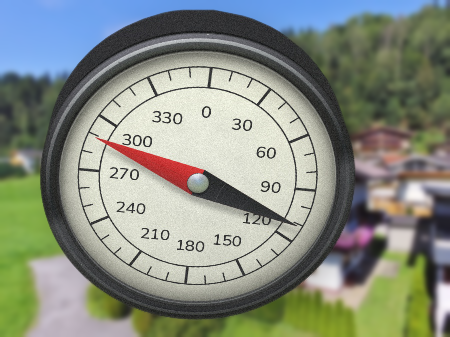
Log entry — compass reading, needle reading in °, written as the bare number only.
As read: 290
